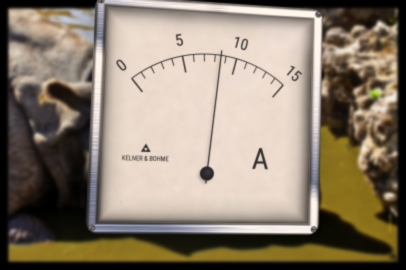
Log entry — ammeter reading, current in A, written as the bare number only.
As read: 8.5
